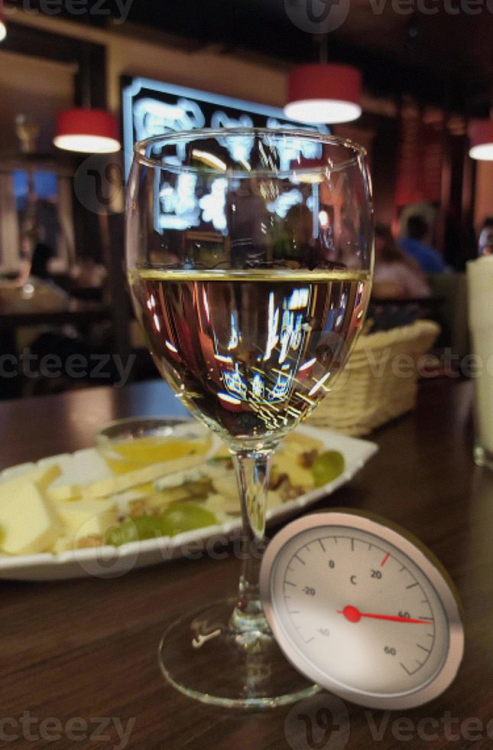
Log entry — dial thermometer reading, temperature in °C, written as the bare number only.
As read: 40
